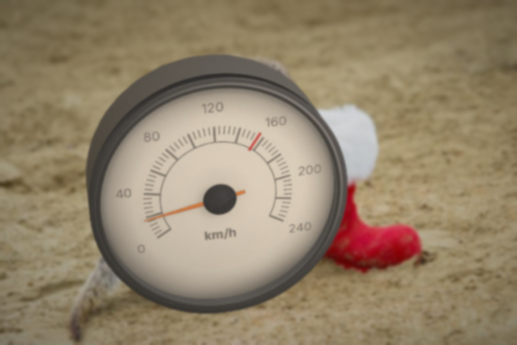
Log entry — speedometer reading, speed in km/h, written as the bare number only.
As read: 20
